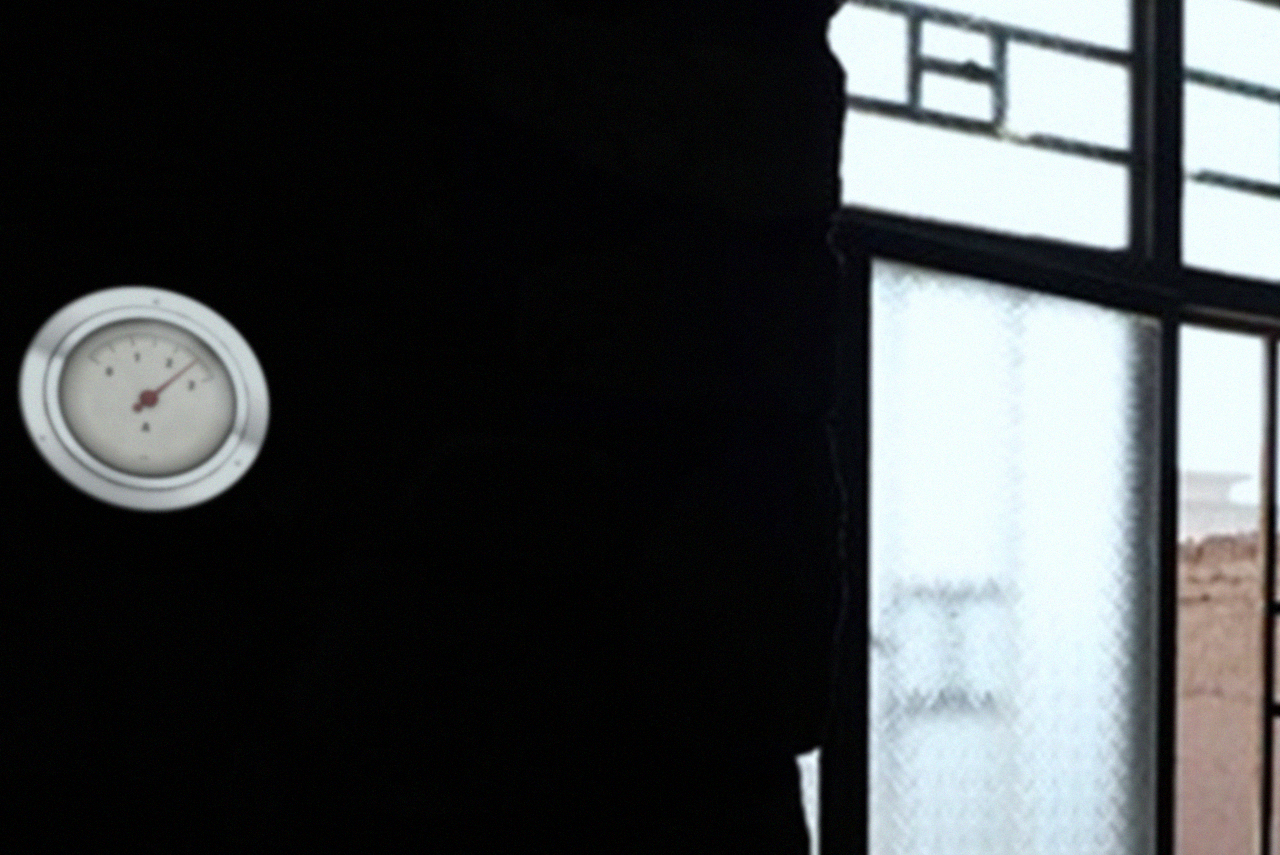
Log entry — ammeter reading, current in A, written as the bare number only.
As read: 2.5
